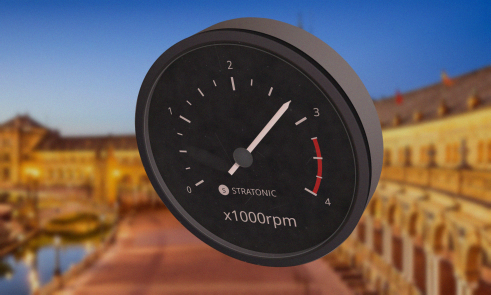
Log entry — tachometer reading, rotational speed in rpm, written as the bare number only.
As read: 2750
